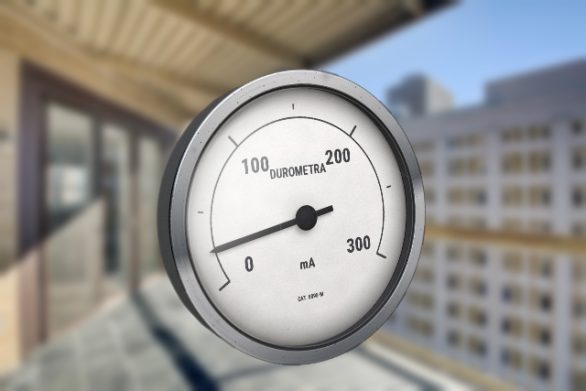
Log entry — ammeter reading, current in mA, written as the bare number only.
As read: 25
